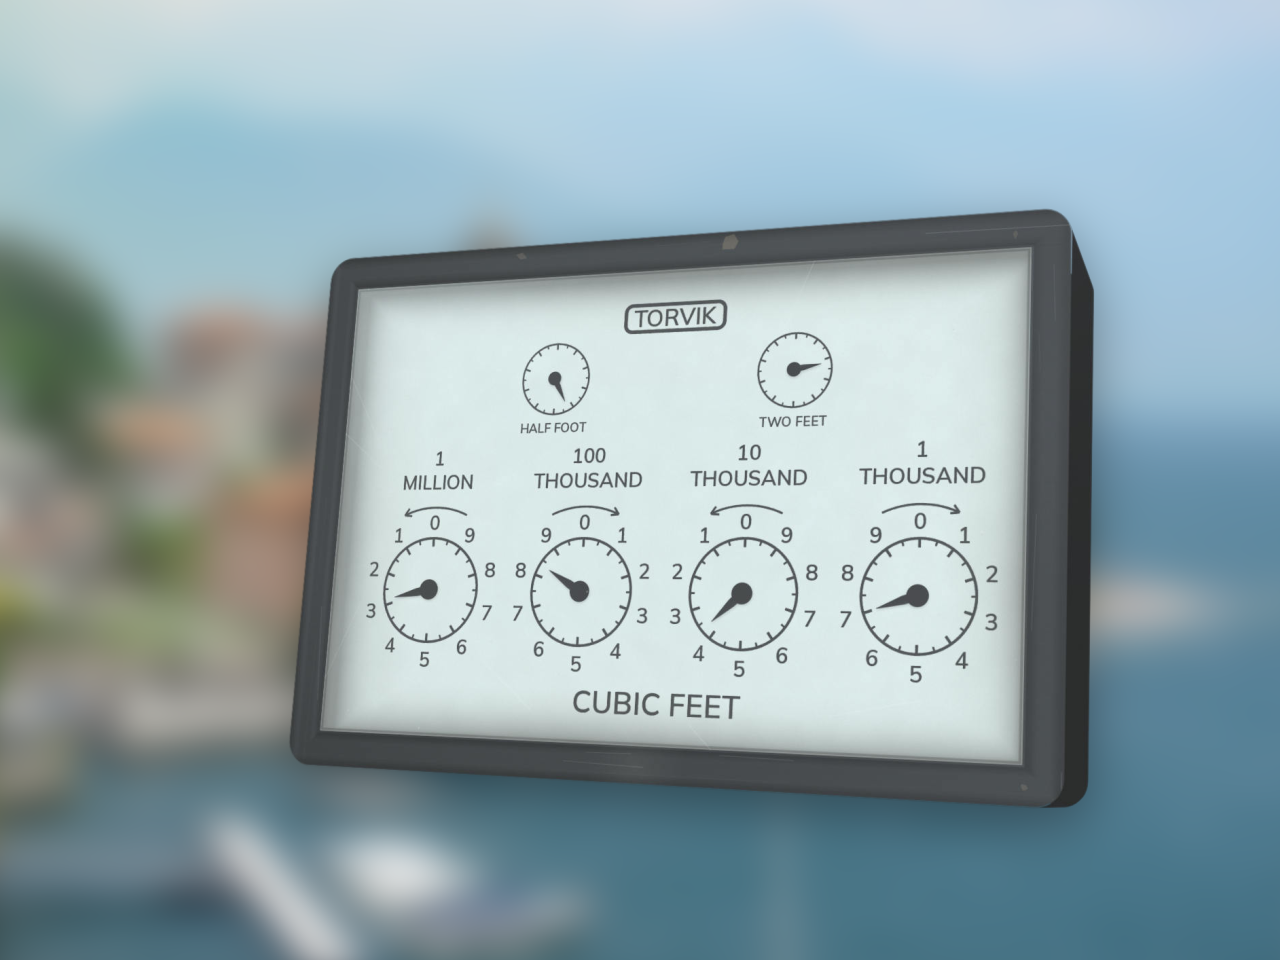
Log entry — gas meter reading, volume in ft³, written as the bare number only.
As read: 283700
